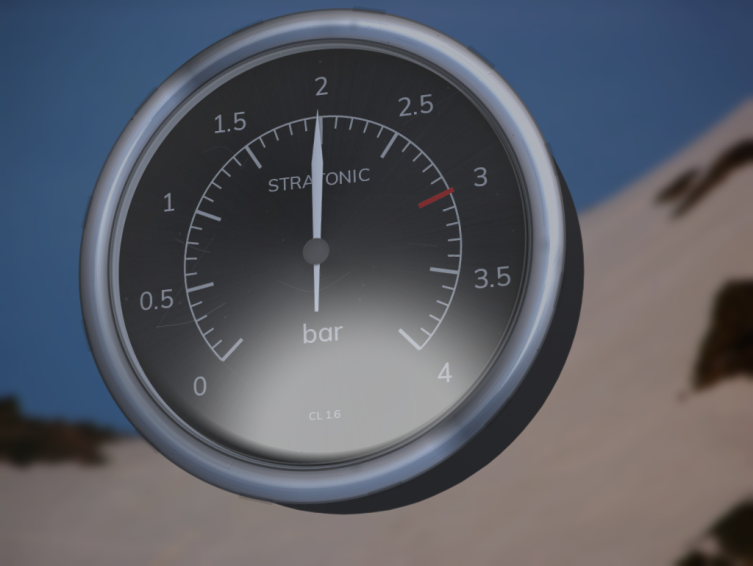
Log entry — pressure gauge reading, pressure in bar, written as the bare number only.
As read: 2
